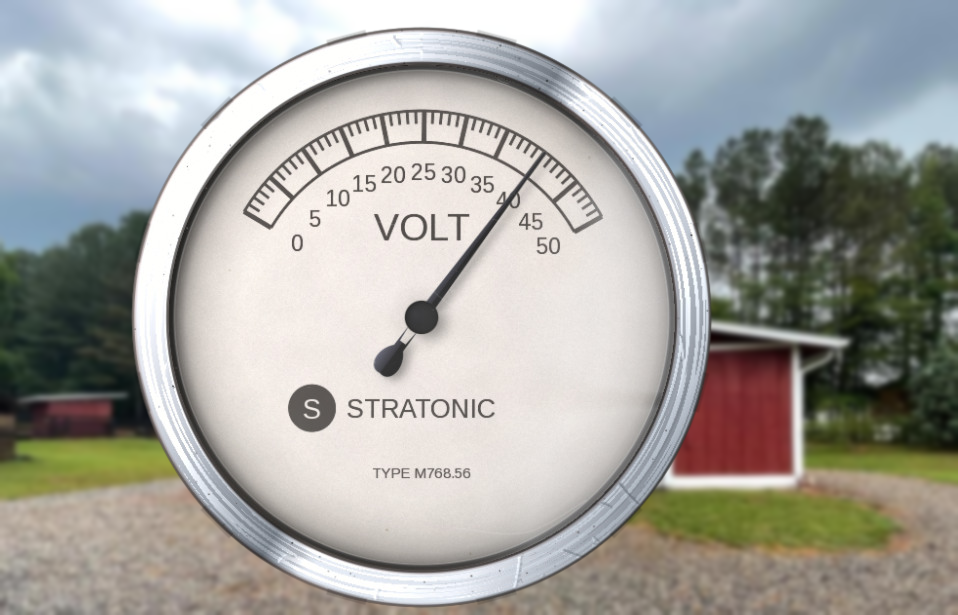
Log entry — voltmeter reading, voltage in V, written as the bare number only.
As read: 40
